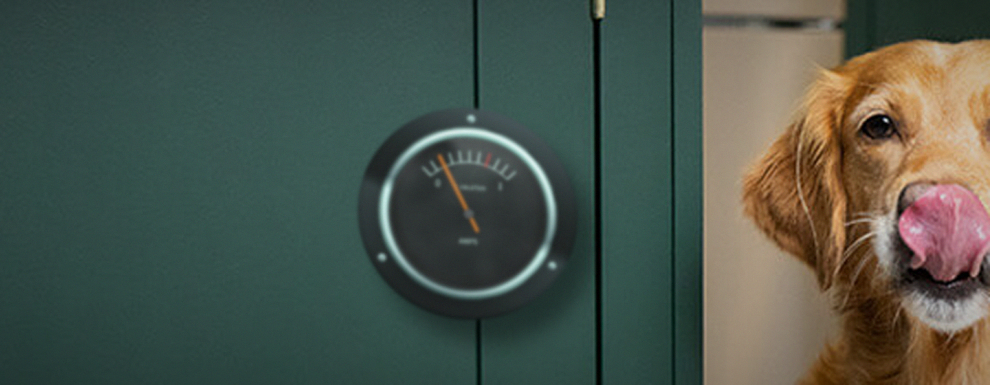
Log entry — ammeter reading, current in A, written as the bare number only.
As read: 0.2
